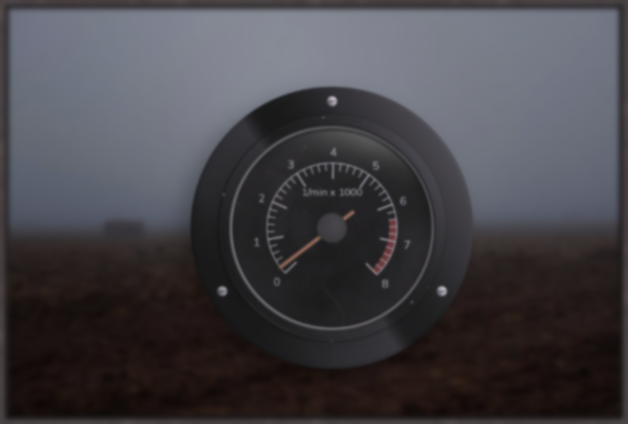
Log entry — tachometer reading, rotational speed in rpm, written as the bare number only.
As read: 200
